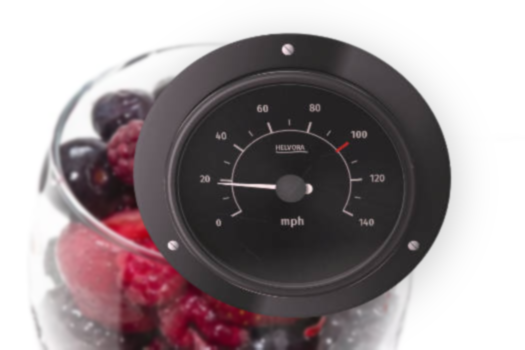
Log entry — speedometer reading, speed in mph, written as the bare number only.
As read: 20
